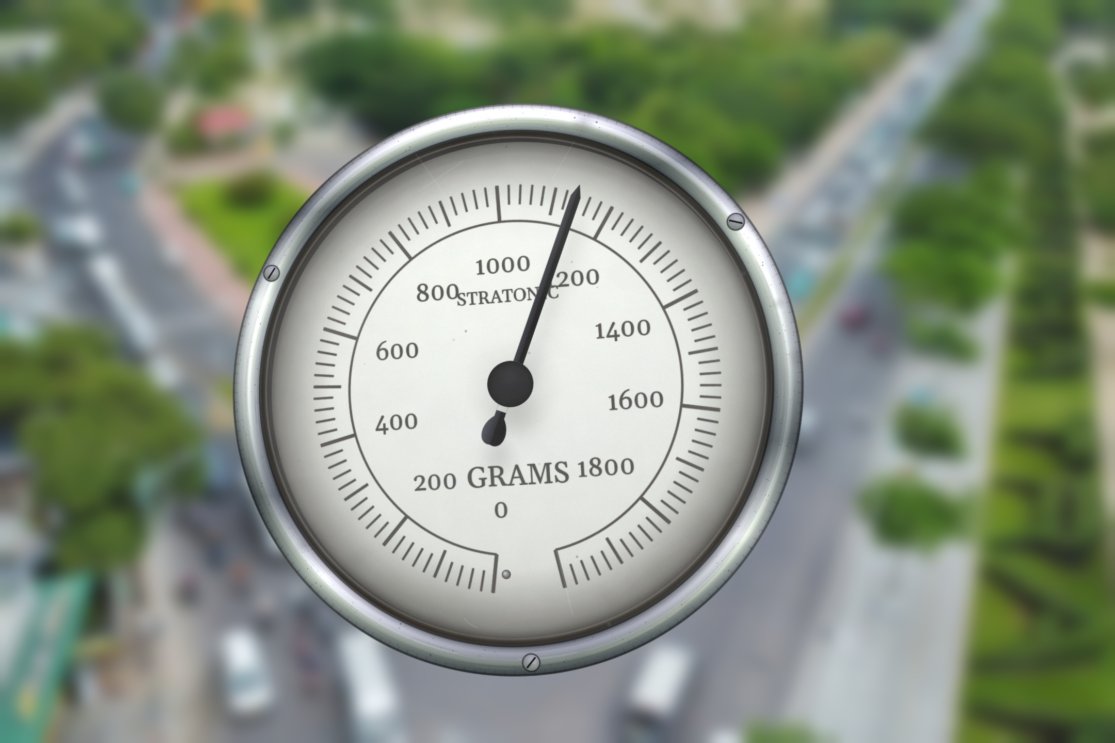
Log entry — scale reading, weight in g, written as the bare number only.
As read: 1140
